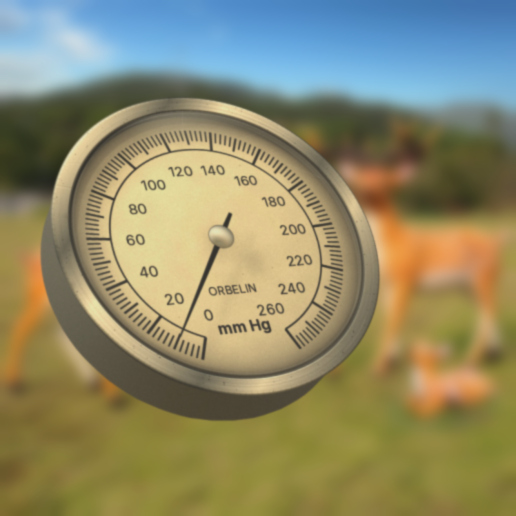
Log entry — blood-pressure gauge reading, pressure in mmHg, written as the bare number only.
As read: 10
